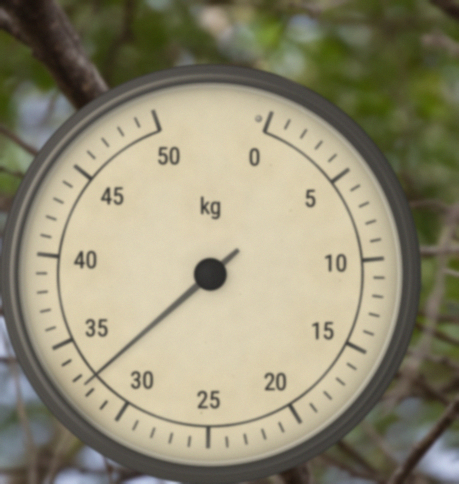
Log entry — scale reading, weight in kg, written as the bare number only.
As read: 32.5
